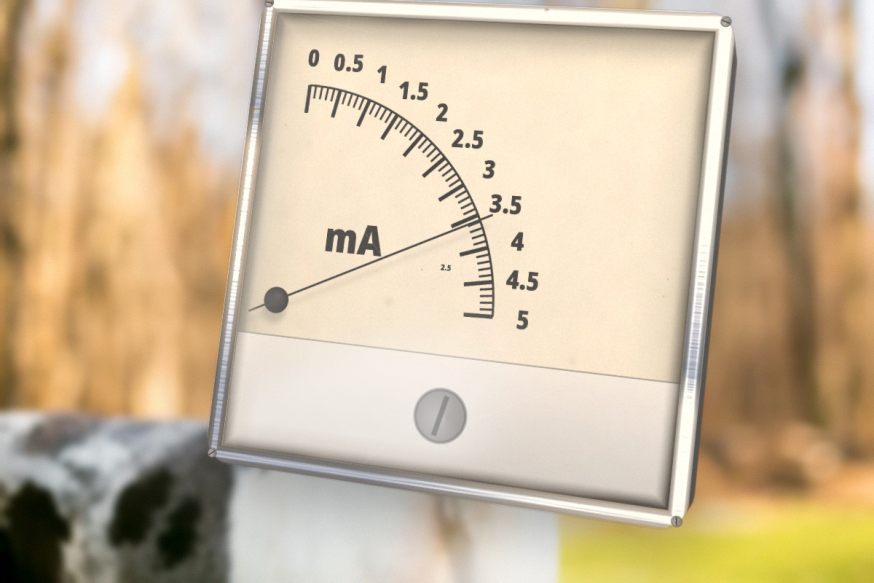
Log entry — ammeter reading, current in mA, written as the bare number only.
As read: 3.6
